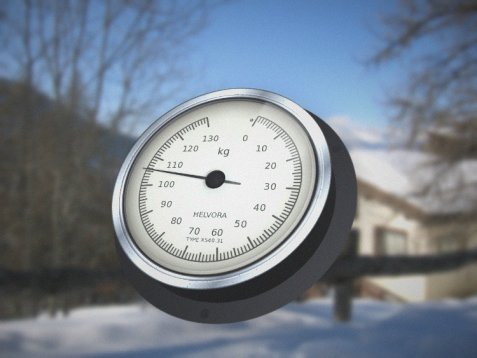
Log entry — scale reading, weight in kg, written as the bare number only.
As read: 105
